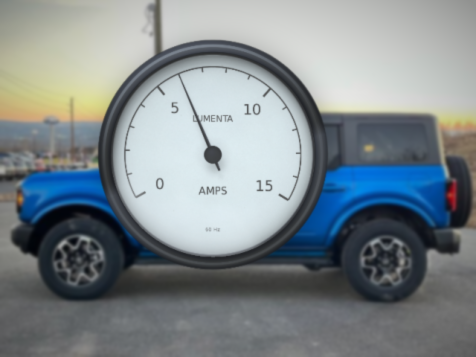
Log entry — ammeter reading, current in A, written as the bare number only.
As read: 6
